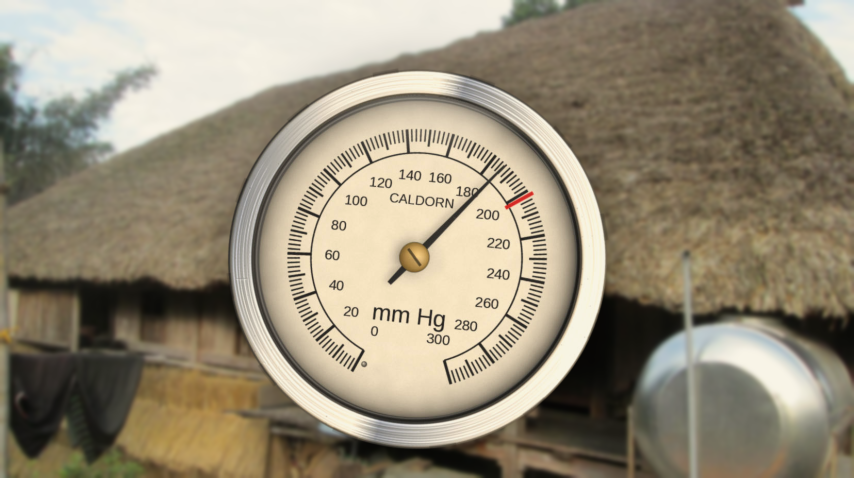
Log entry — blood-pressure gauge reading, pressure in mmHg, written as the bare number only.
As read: 186
